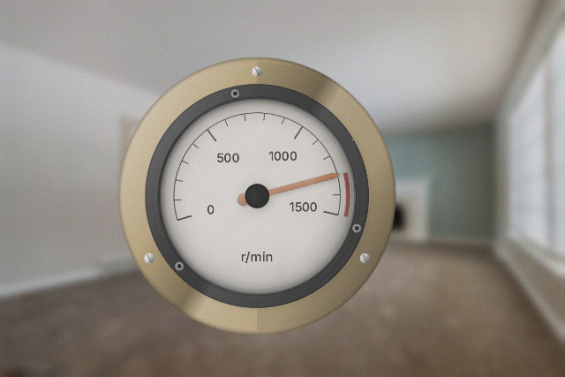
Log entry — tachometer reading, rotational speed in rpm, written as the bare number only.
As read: 1300
